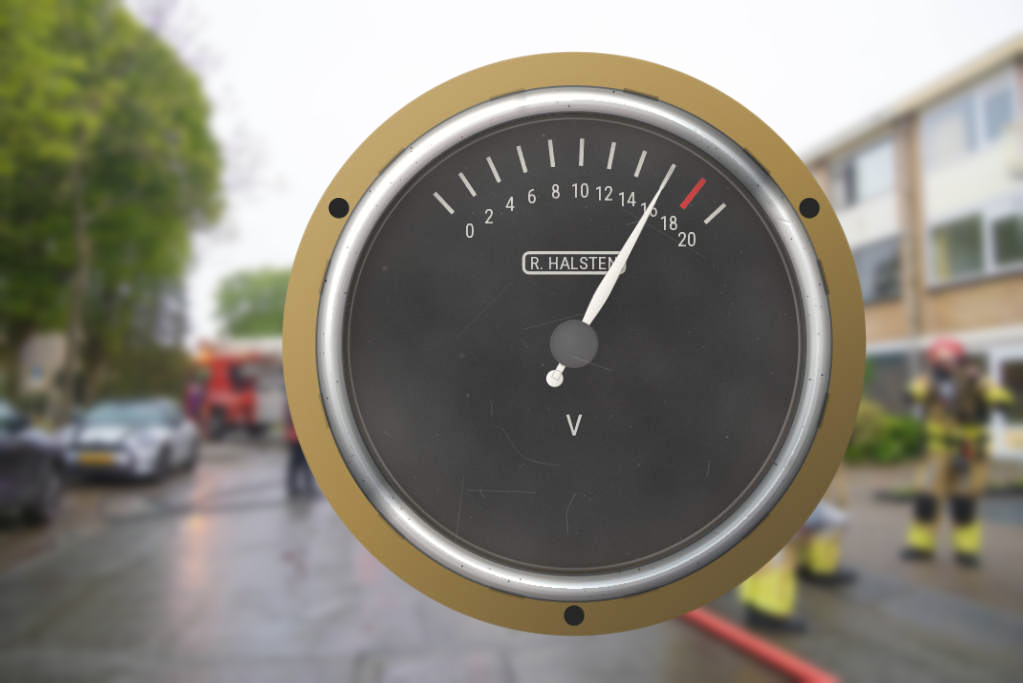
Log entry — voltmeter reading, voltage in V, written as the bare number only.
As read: 16
